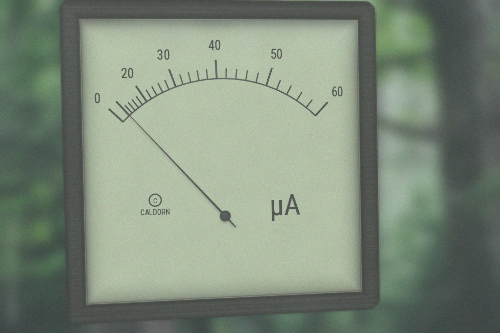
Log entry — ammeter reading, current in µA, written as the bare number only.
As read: 10
